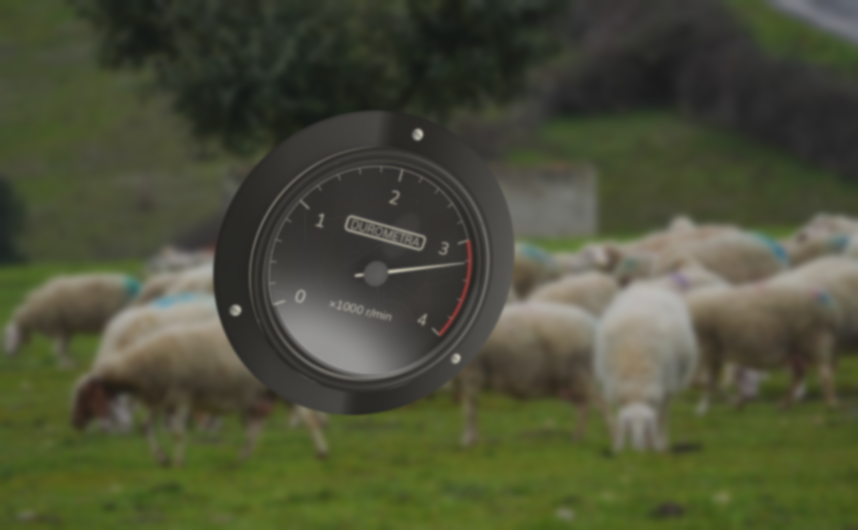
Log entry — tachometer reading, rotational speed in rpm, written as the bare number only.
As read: 3200
